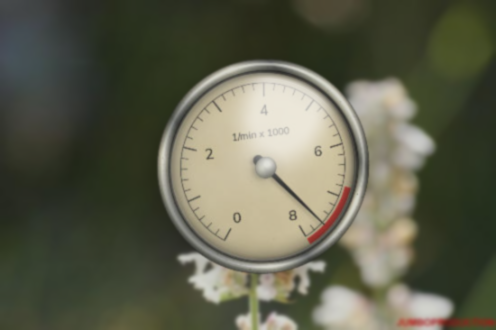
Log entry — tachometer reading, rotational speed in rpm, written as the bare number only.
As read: 7600
